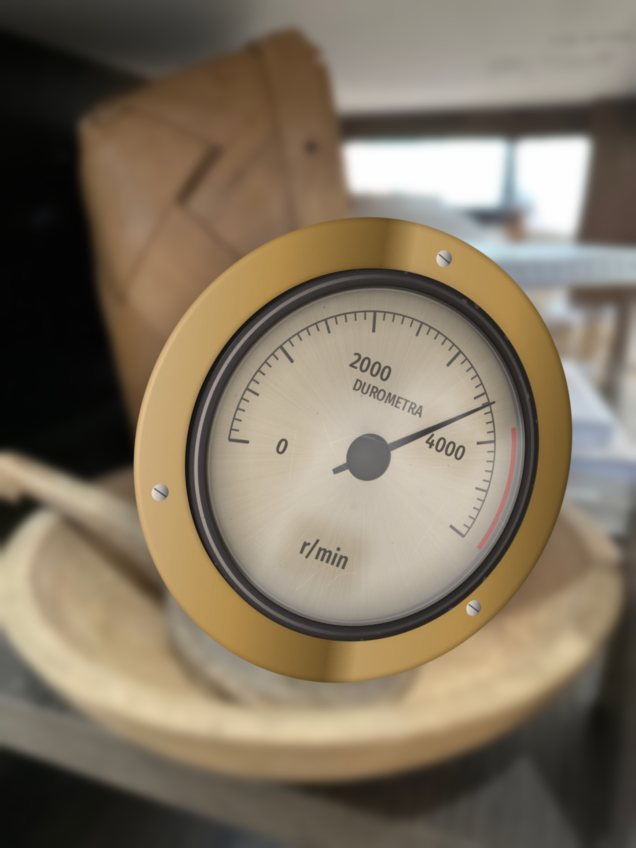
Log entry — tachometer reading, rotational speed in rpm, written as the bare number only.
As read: 3600
